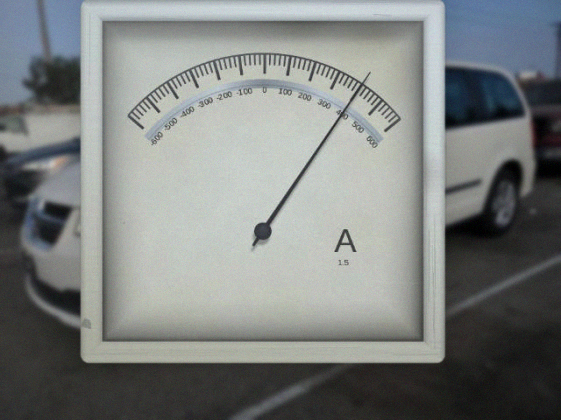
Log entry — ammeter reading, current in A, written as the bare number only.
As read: 400
